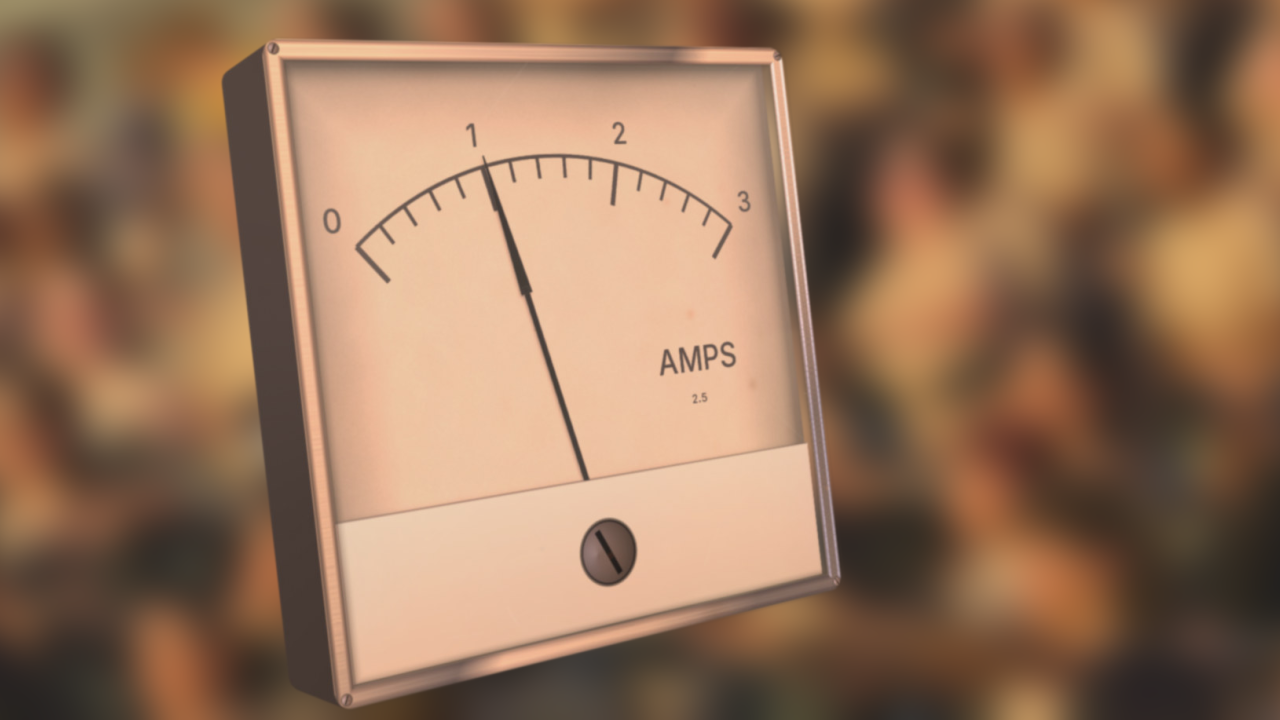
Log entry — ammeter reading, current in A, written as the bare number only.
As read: 1
